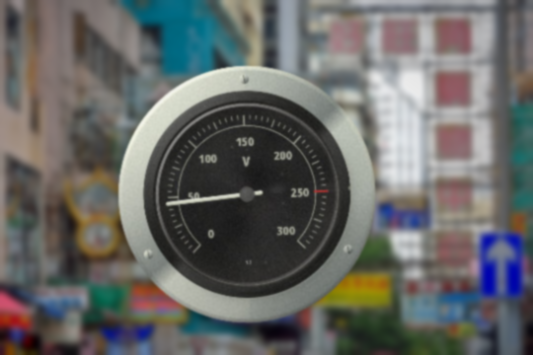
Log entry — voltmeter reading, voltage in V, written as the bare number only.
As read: 45
